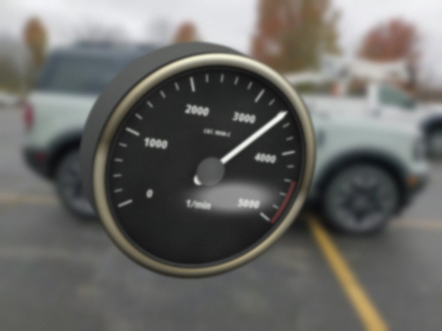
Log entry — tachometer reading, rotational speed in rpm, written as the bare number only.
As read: 3400
